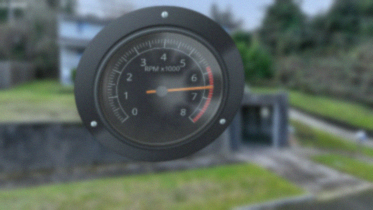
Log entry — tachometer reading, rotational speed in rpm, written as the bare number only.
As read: 6500
